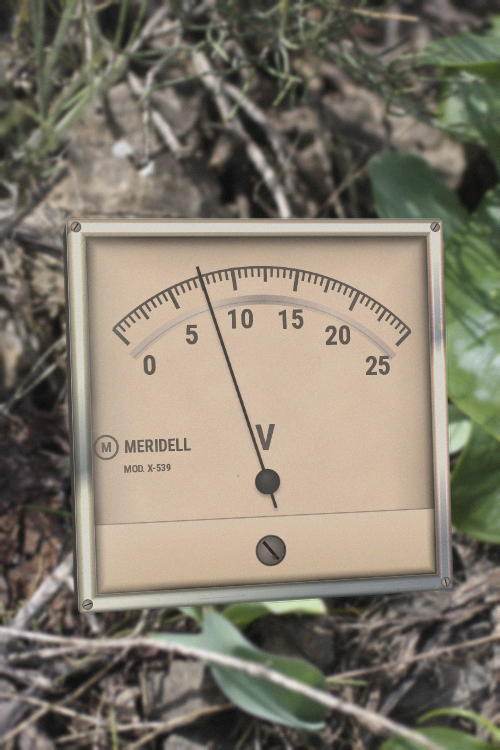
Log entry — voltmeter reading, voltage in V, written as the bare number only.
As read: 7.5
